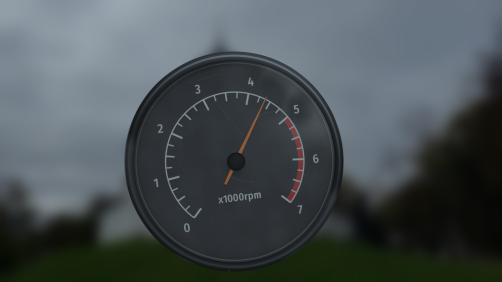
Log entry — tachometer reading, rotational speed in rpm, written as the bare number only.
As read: 4375
